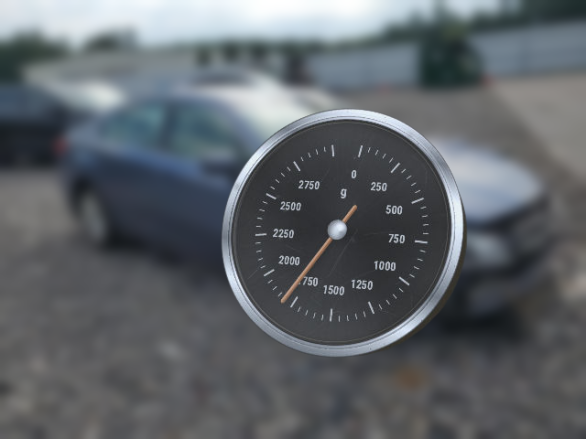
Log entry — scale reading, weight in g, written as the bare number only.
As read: 1800
